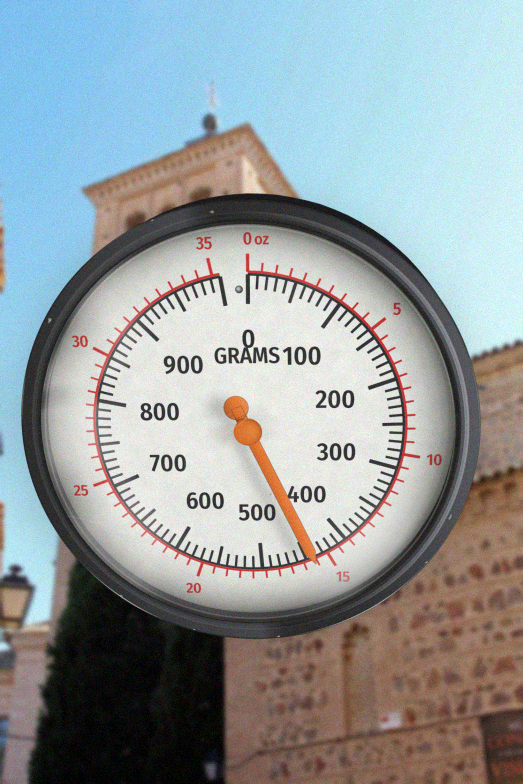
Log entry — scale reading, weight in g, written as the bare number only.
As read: 440
